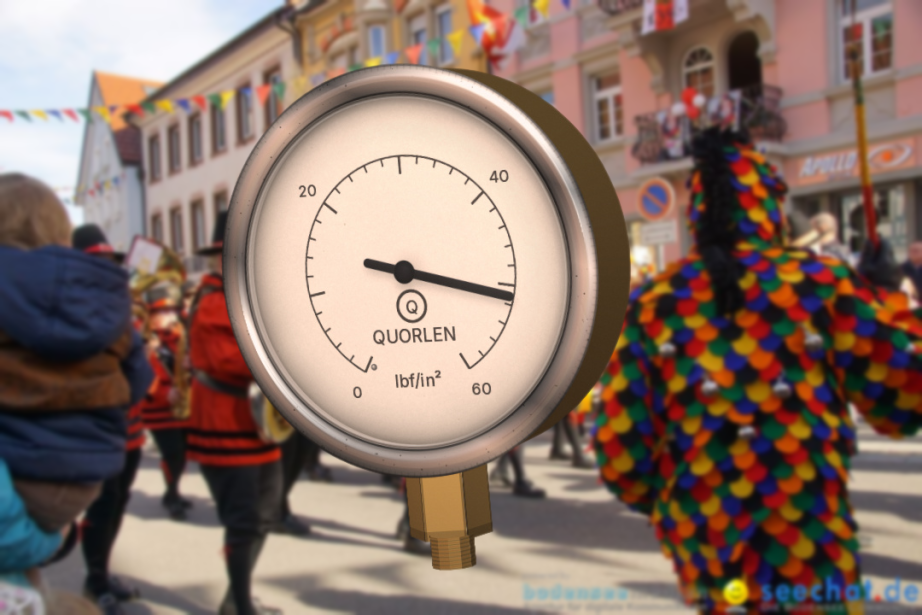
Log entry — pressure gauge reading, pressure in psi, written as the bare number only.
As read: 51
